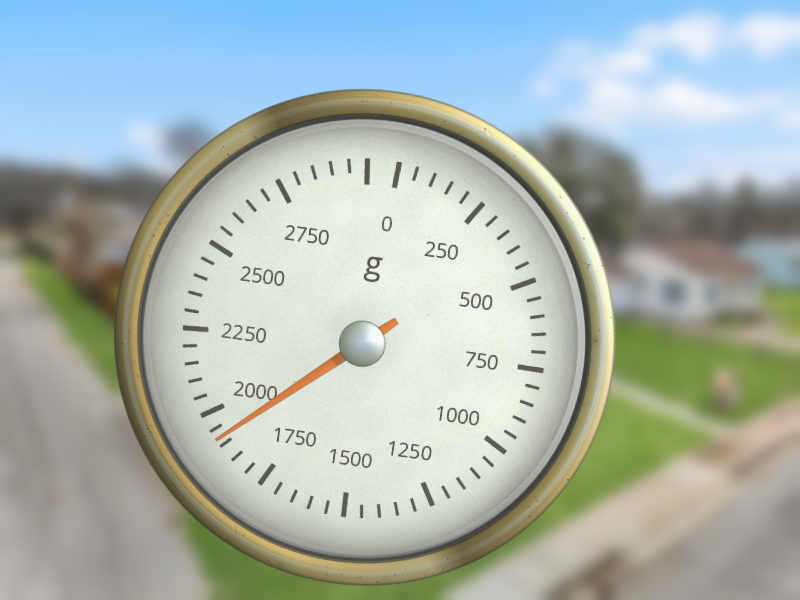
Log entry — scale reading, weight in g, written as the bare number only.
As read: 1925
